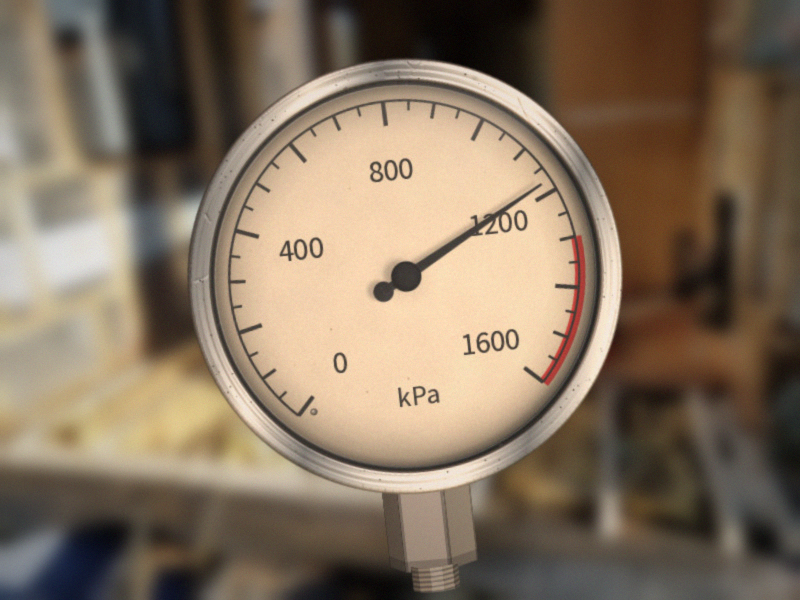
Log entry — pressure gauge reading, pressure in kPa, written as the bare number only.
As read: 1175
